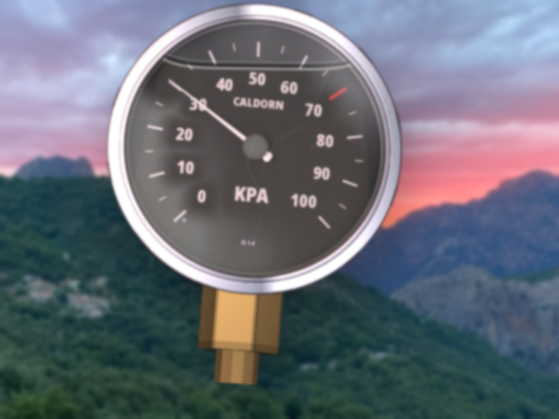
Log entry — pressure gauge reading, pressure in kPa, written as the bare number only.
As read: 30
